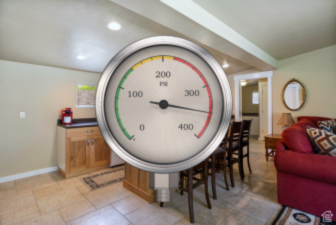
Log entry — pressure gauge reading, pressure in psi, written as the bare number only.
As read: 350
